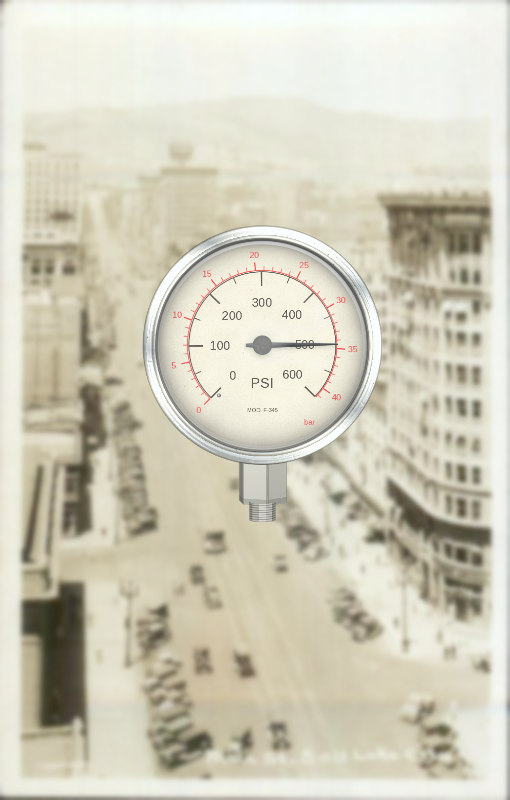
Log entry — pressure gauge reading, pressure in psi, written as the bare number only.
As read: 500
